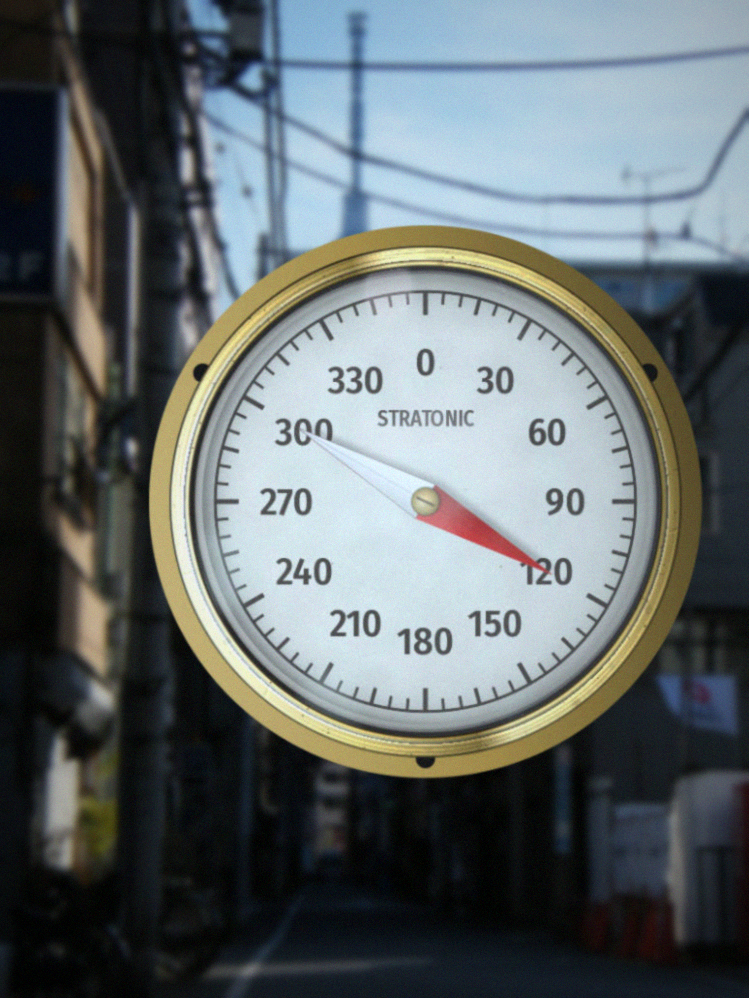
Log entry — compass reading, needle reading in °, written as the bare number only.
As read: 120
